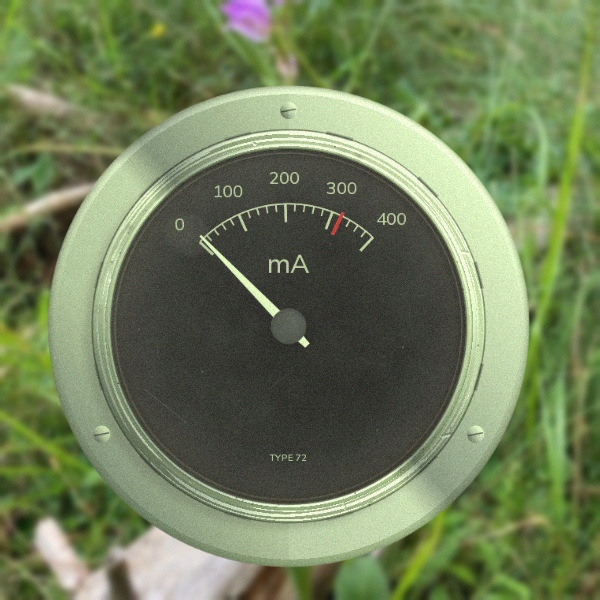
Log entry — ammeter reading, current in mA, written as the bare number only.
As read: 10
